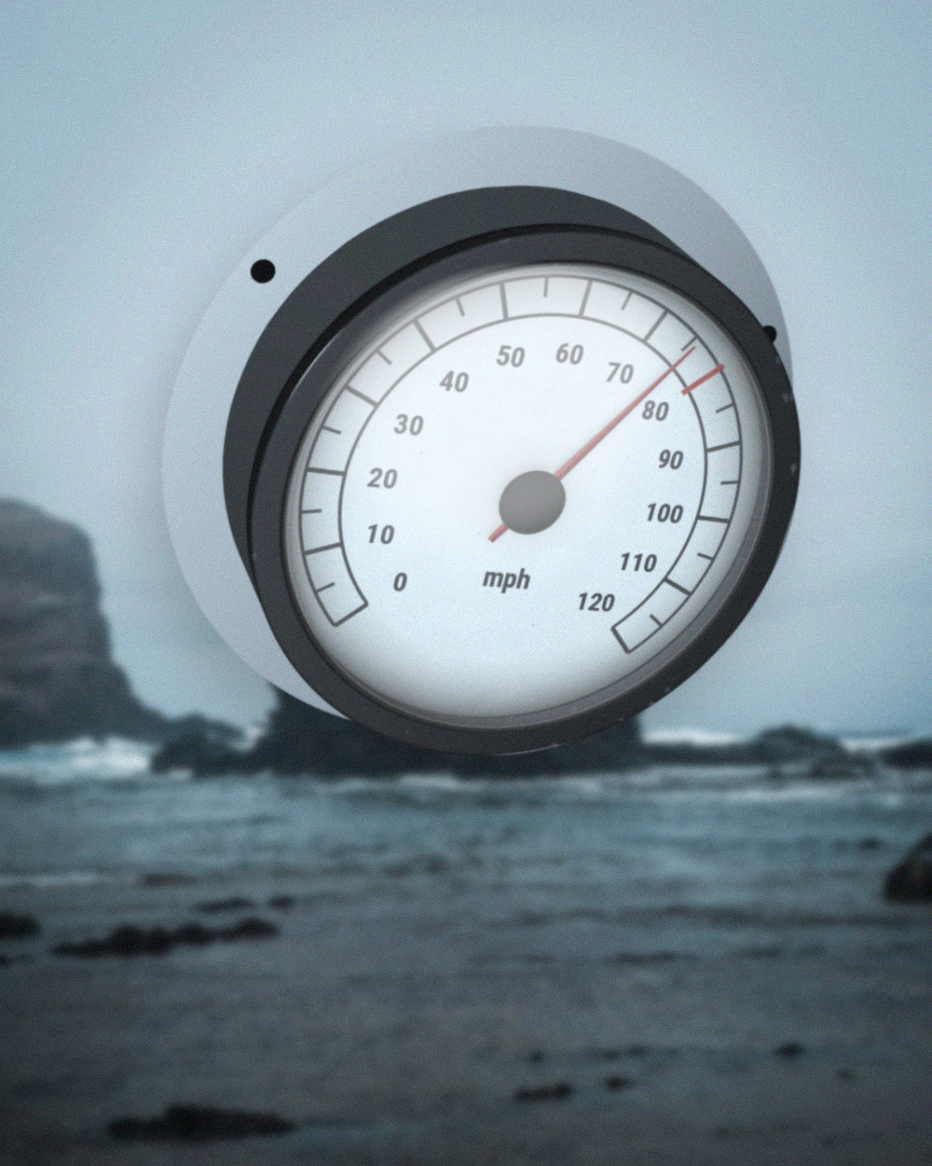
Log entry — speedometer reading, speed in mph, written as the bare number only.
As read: 75
